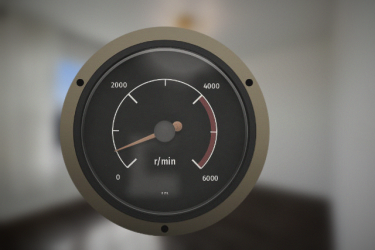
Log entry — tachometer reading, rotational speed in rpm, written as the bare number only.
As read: 500
